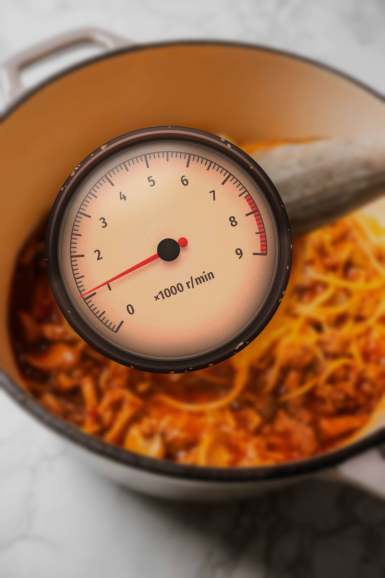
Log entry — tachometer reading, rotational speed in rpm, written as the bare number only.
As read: 1100
